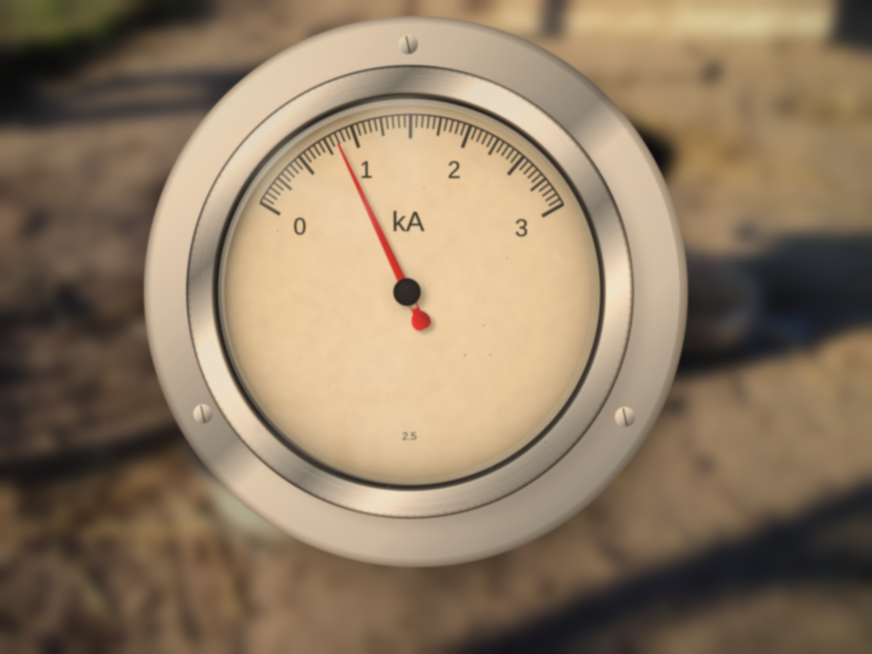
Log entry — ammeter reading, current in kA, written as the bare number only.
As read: 0.85
